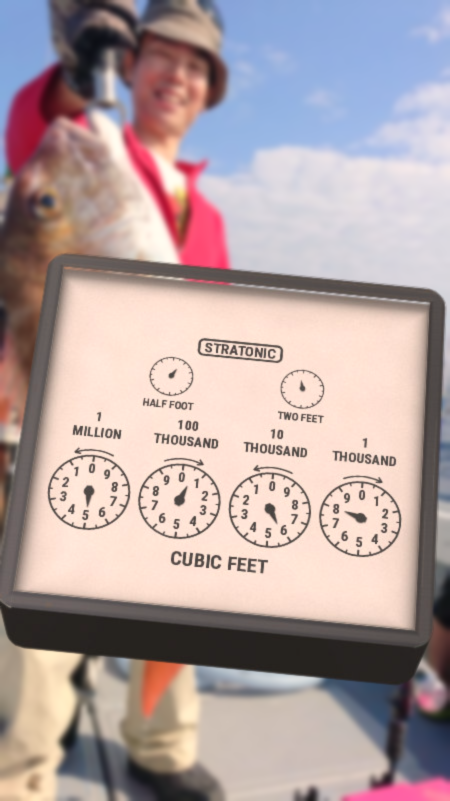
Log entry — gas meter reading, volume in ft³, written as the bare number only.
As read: 505800
